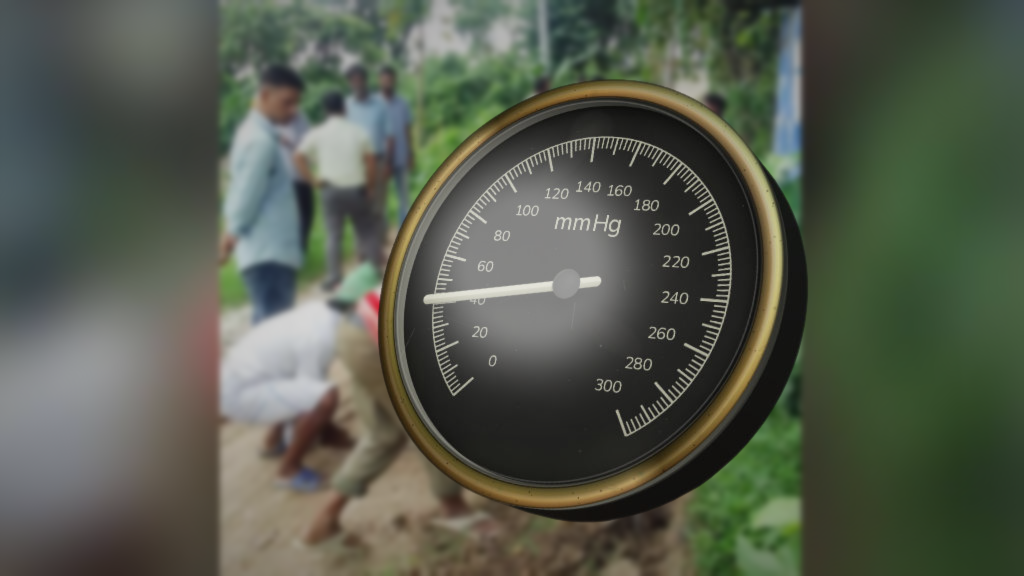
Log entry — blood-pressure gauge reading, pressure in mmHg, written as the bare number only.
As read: 40
